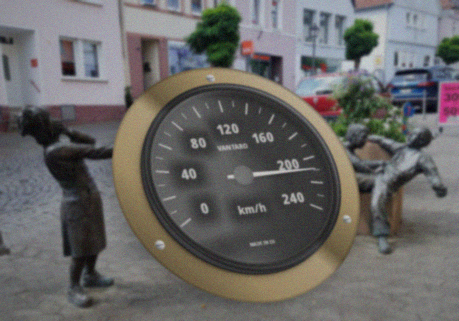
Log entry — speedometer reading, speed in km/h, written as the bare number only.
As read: 210
